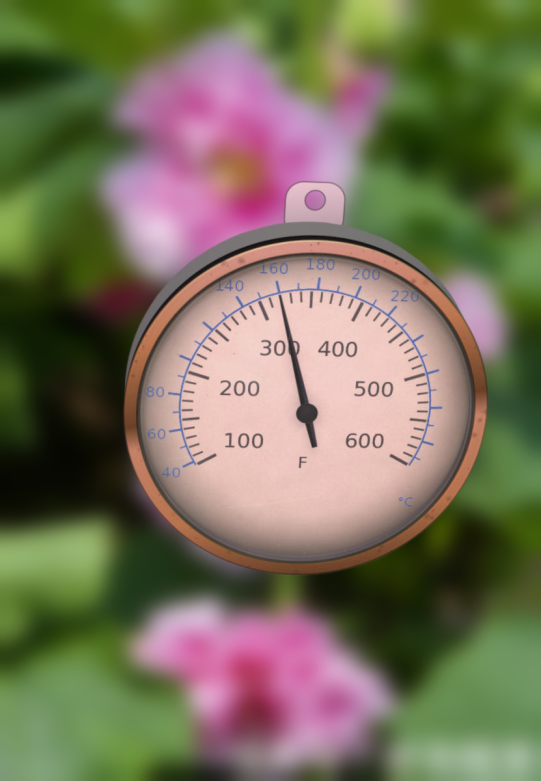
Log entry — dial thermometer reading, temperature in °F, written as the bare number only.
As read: 320
